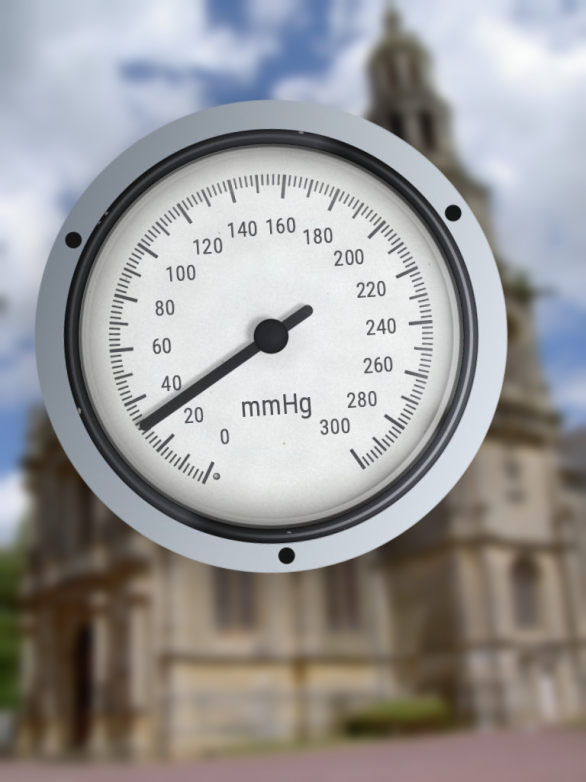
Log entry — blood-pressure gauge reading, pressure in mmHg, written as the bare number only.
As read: 30
